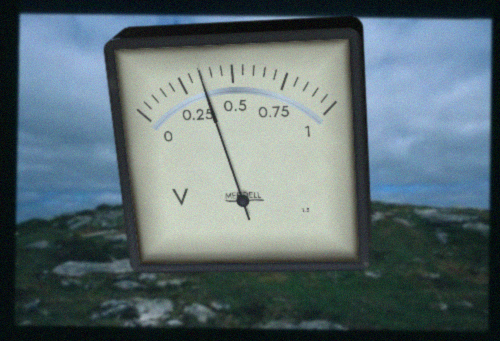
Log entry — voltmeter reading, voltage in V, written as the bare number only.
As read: 0.35
